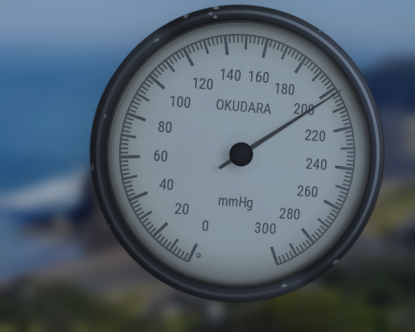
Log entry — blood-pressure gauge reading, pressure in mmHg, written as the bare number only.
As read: 202
